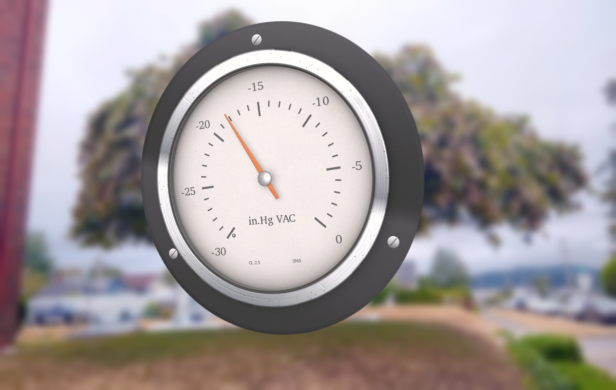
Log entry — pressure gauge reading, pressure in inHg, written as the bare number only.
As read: -18
